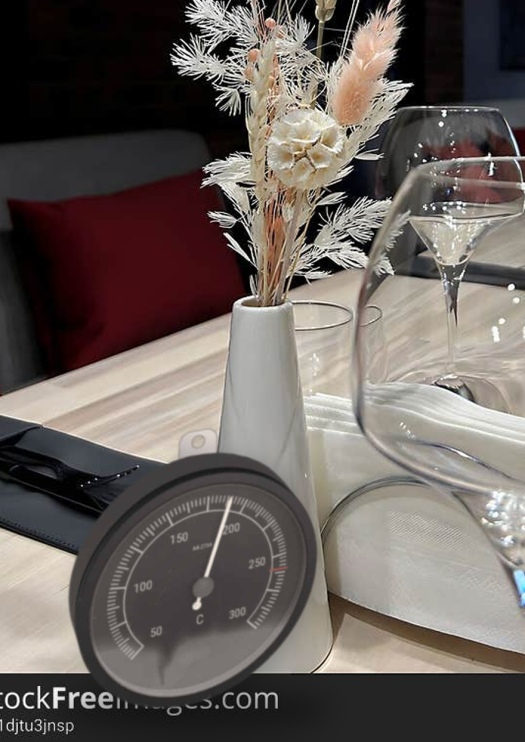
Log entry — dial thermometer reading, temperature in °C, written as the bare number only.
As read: 187.5
